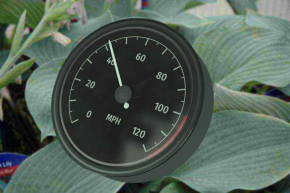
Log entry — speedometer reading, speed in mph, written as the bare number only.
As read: 42.5
